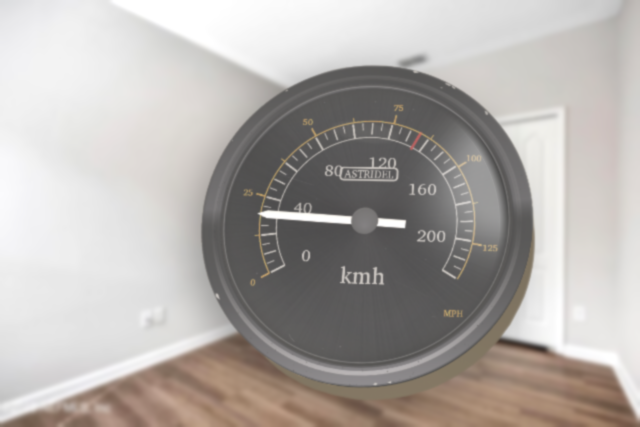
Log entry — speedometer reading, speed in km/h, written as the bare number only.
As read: 30
